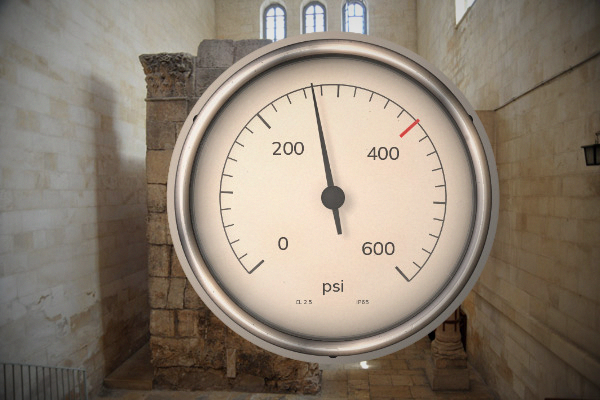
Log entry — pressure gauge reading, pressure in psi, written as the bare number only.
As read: 270
